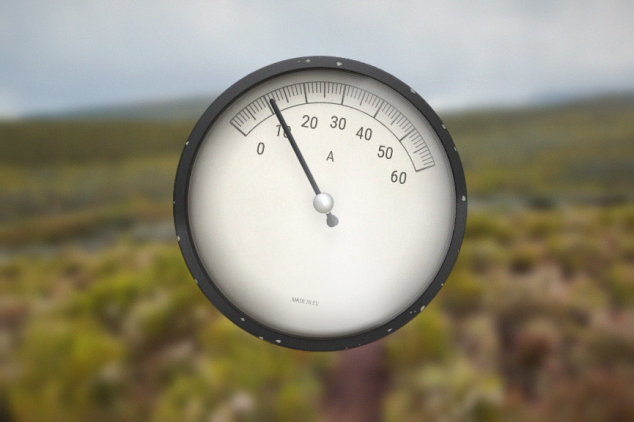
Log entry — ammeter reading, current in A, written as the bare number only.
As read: 11
